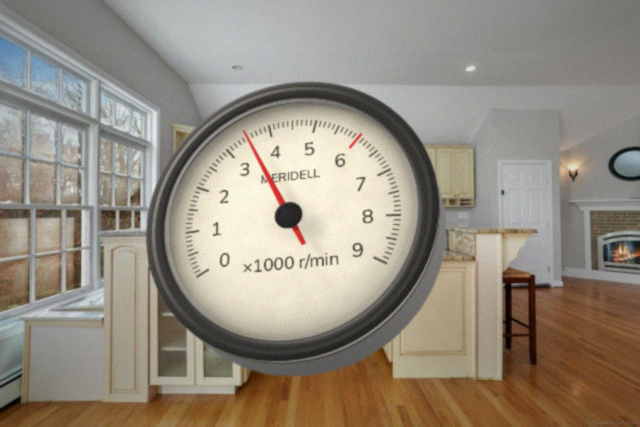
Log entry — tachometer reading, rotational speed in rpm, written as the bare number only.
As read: 3500
